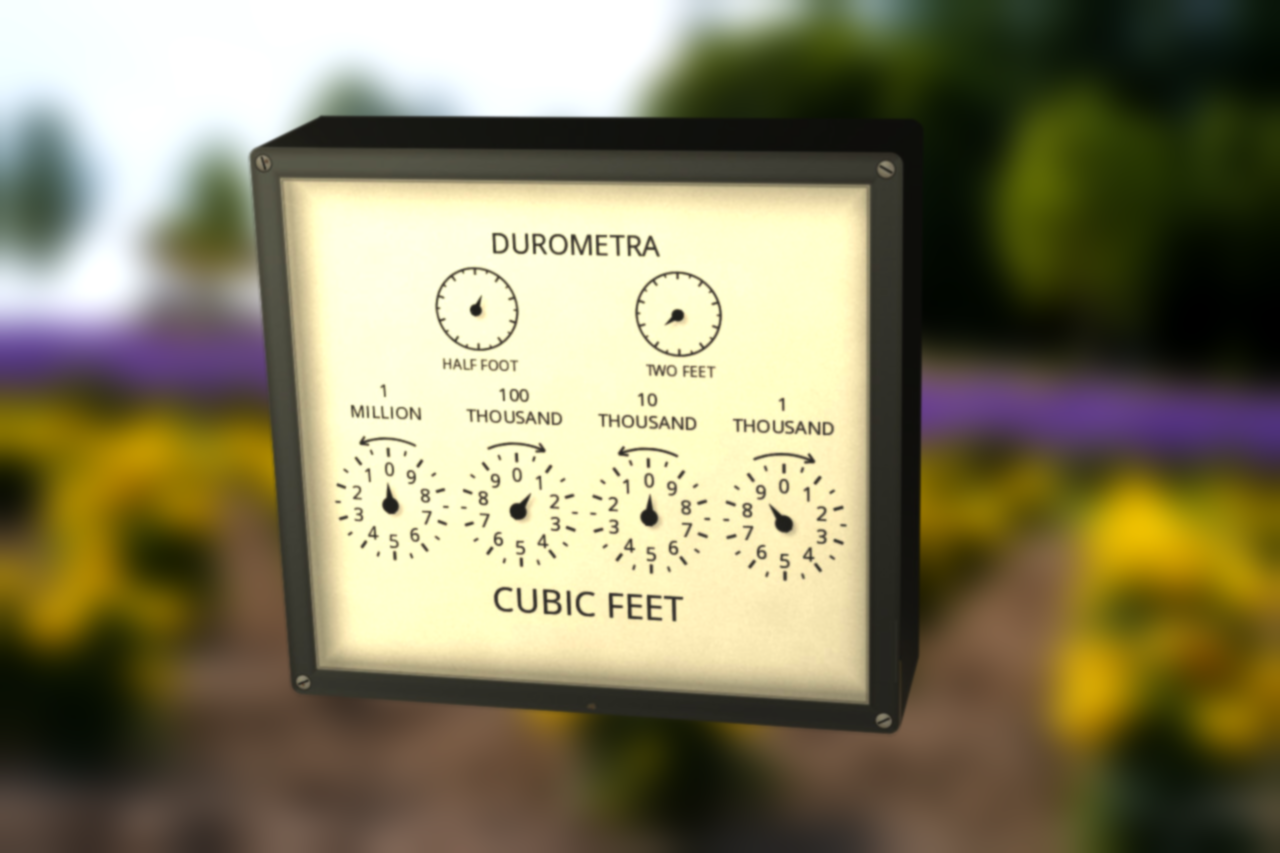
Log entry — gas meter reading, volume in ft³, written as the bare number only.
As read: 9900
